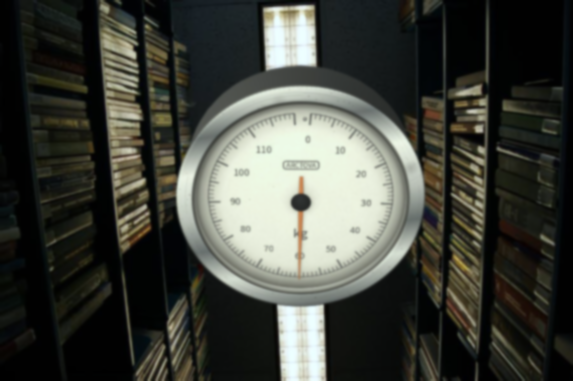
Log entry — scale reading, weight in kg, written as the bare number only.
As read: 60
